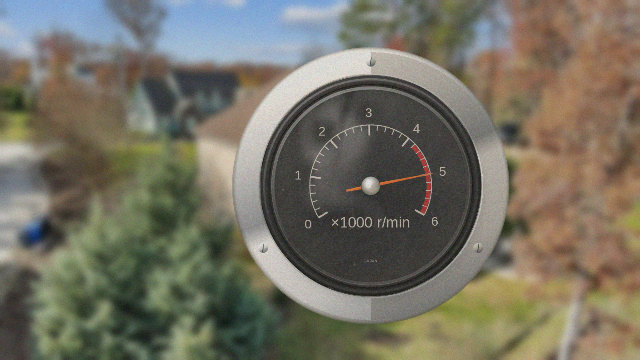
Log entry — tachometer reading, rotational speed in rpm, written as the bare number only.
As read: 5000
